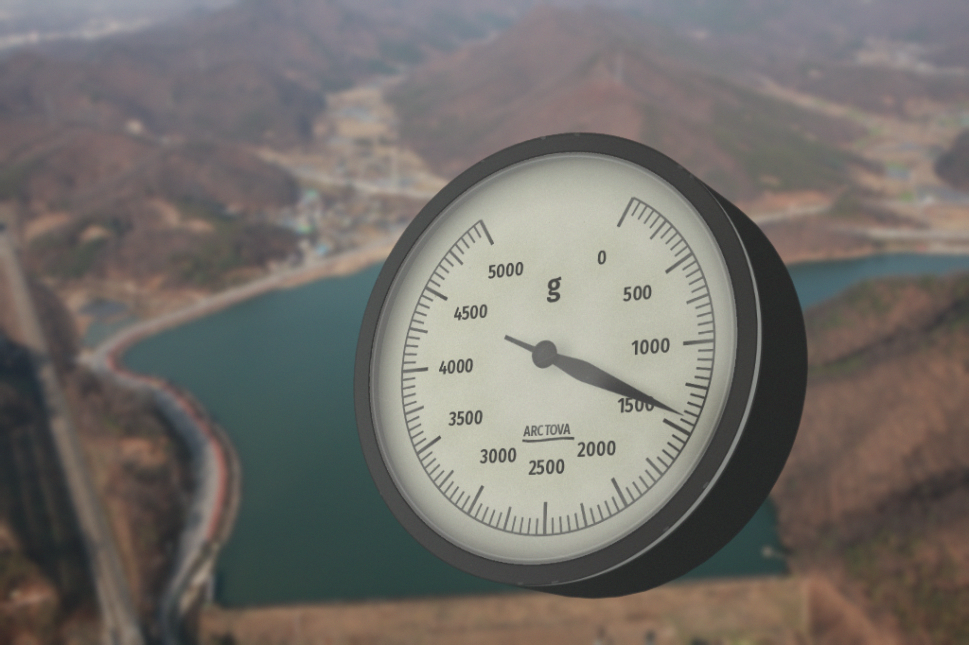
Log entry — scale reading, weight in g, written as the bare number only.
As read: 1425
